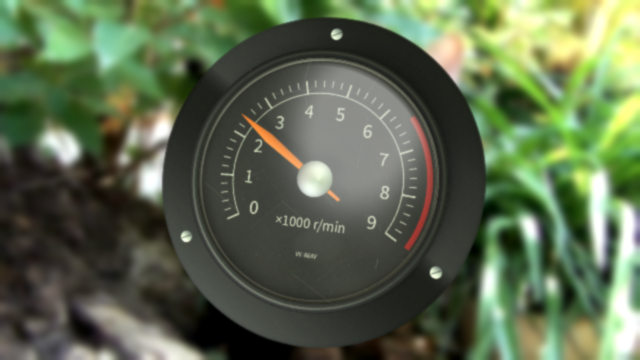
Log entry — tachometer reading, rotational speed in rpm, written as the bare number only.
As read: 2400
